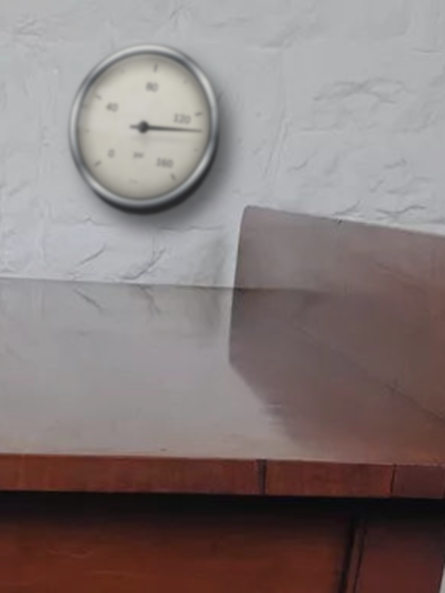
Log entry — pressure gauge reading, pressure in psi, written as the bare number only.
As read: 130
